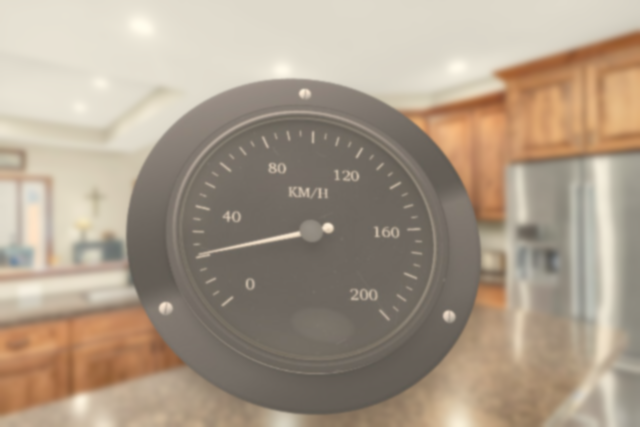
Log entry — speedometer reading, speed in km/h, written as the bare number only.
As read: 20
